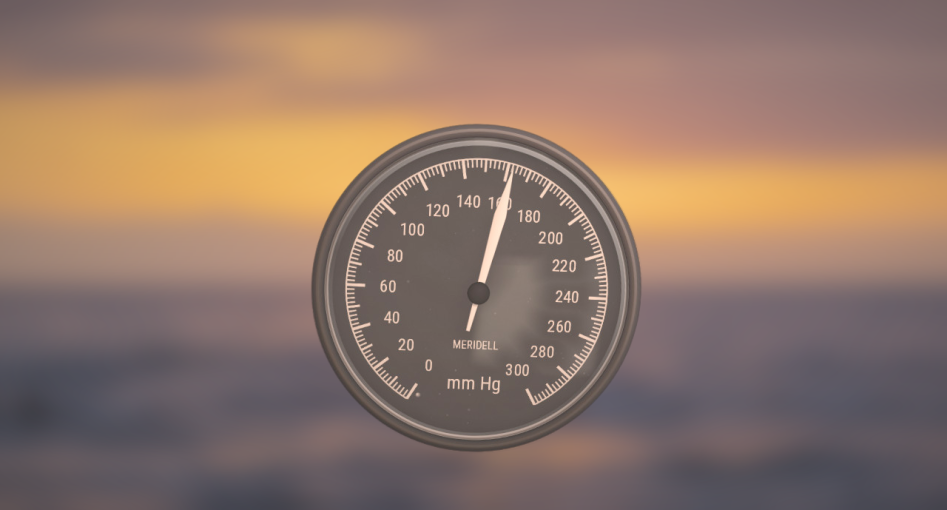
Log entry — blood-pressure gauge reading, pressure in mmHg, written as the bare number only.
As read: 162
